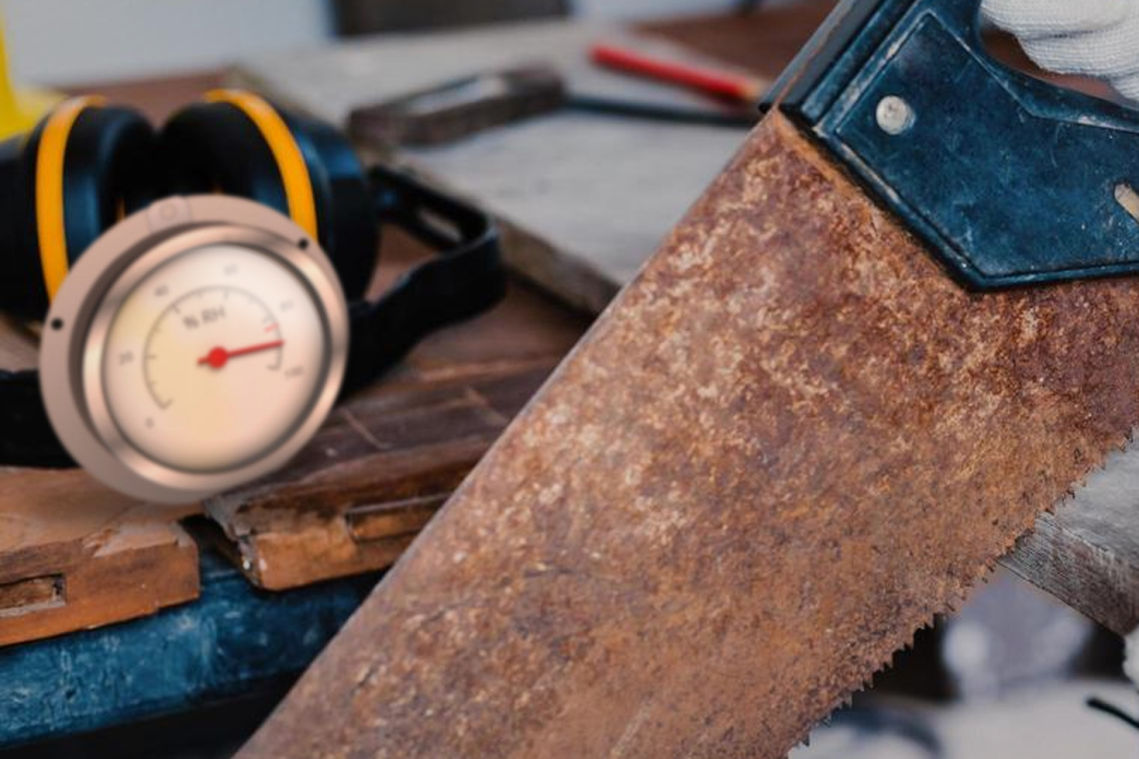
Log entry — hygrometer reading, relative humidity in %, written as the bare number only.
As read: 90
